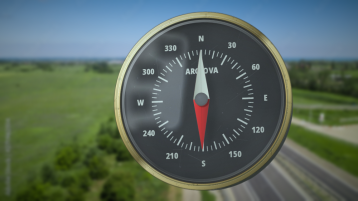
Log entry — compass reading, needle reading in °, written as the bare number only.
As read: 180
